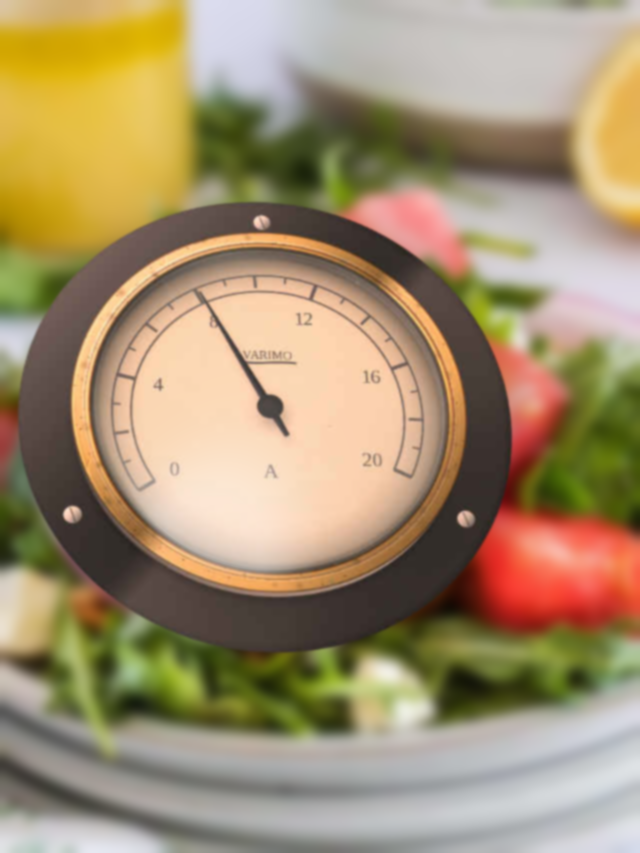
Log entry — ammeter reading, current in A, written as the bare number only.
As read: 8
